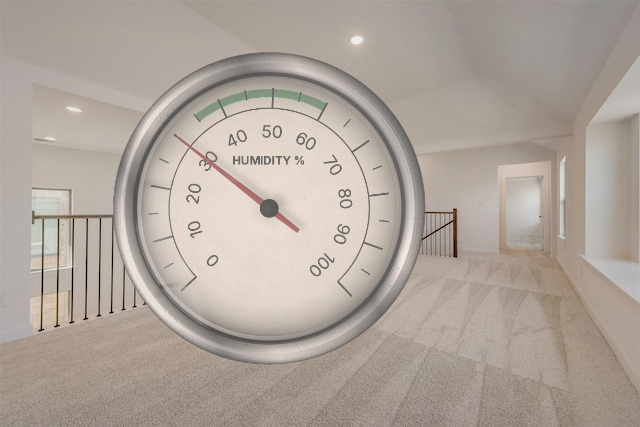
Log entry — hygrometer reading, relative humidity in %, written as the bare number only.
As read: 30
